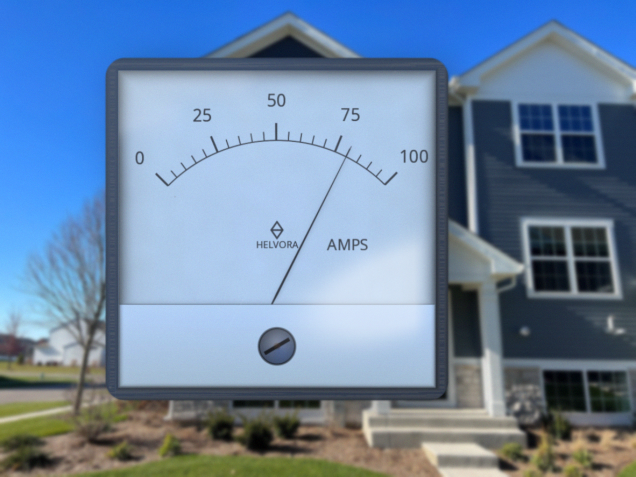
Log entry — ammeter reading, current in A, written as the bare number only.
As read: 80
